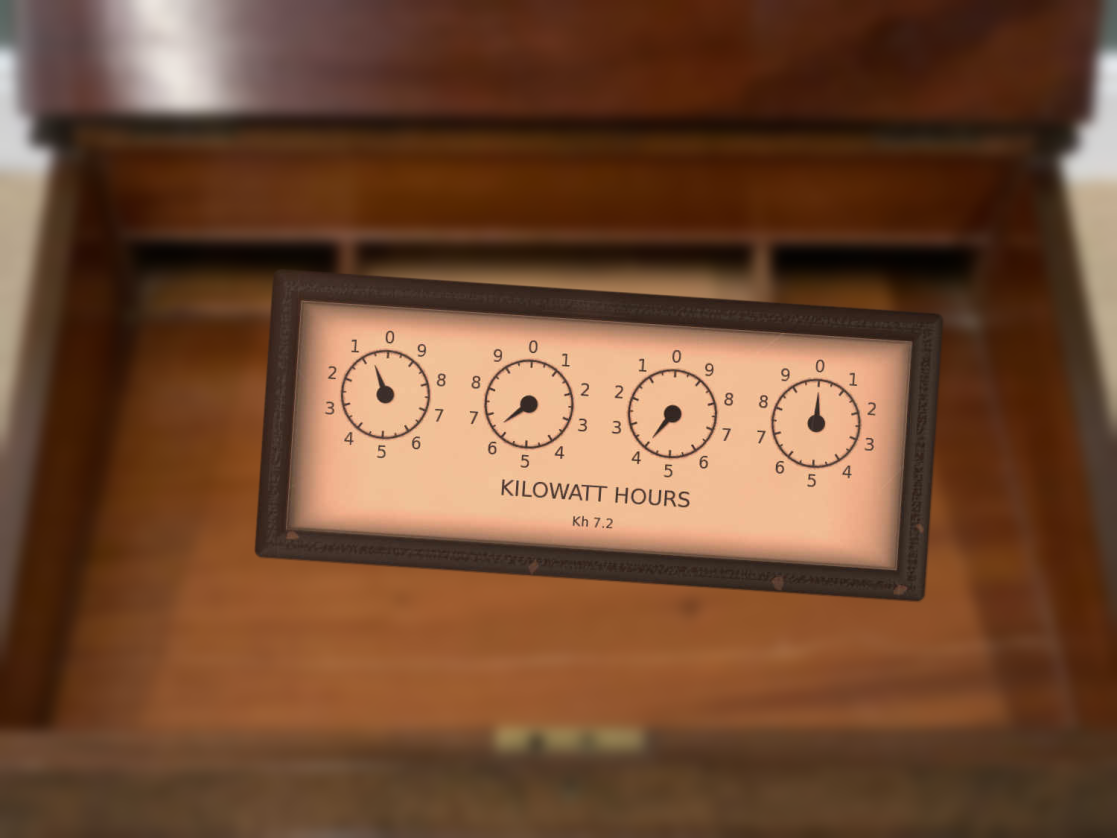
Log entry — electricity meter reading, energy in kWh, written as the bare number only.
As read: 640
